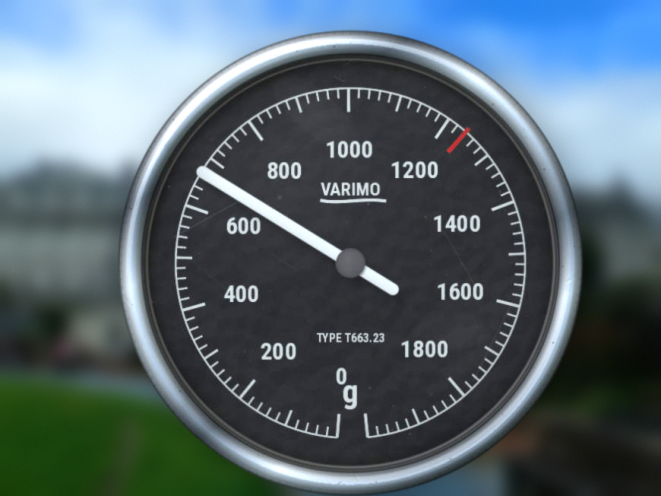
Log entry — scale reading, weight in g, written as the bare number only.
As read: 670
